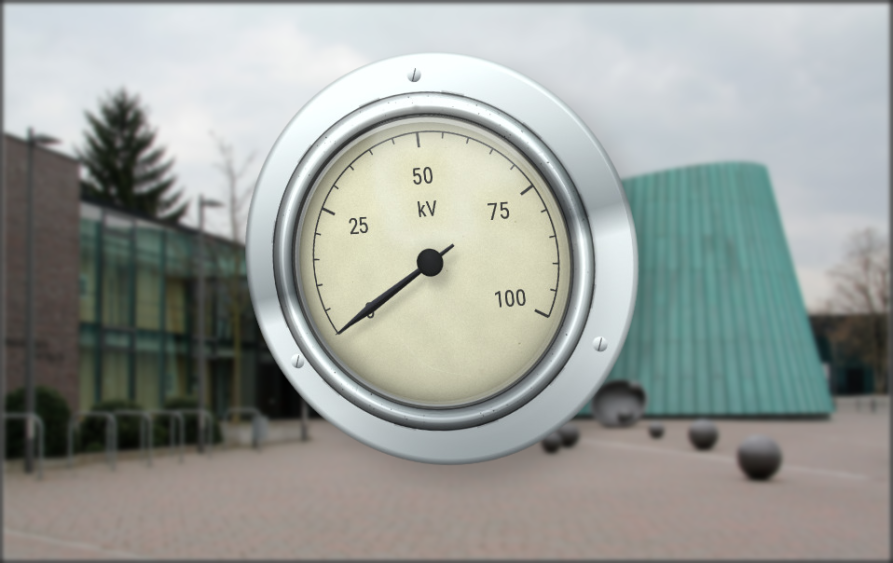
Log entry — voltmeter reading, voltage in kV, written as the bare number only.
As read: 0
